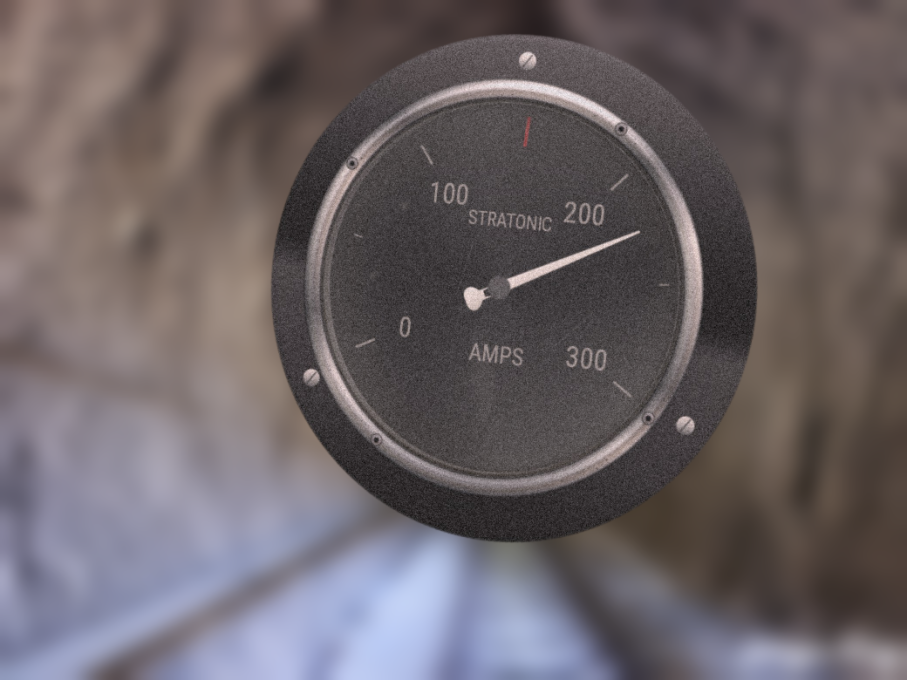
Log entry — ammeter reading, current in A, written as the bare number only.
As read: 225
